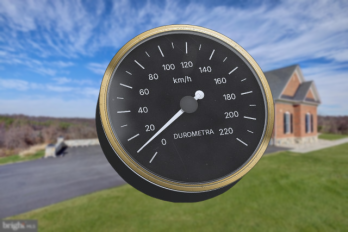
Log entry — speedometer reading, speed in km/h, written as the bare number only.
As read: 10
